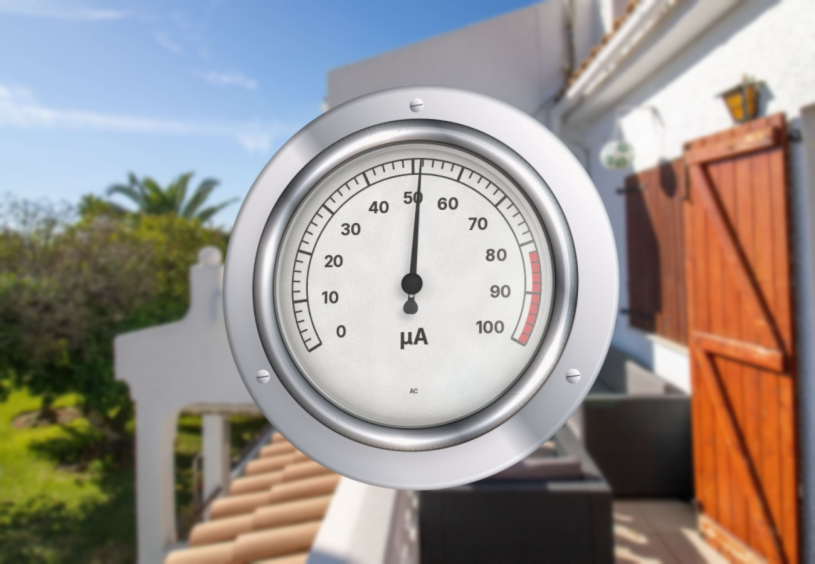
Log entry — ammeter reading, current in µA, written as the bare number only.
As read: 52
